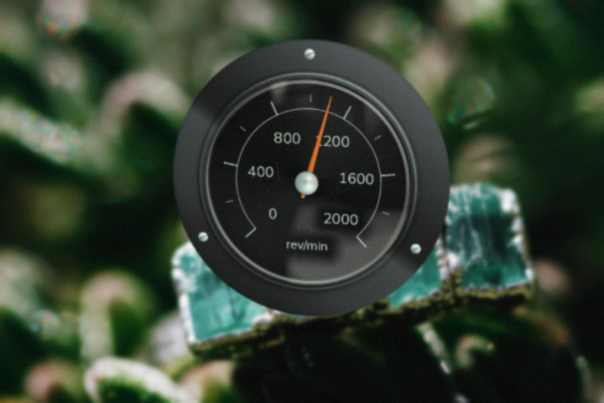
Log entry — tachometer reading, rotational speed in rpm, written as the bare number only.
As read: 1100
